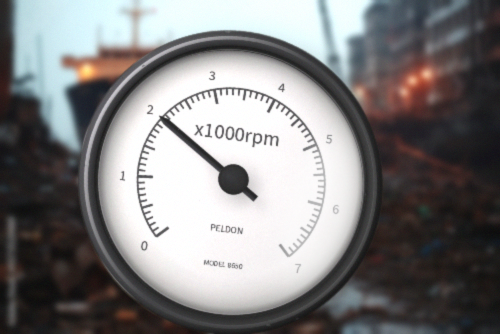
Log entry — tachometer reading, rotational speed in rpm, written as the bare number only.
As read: 2000
